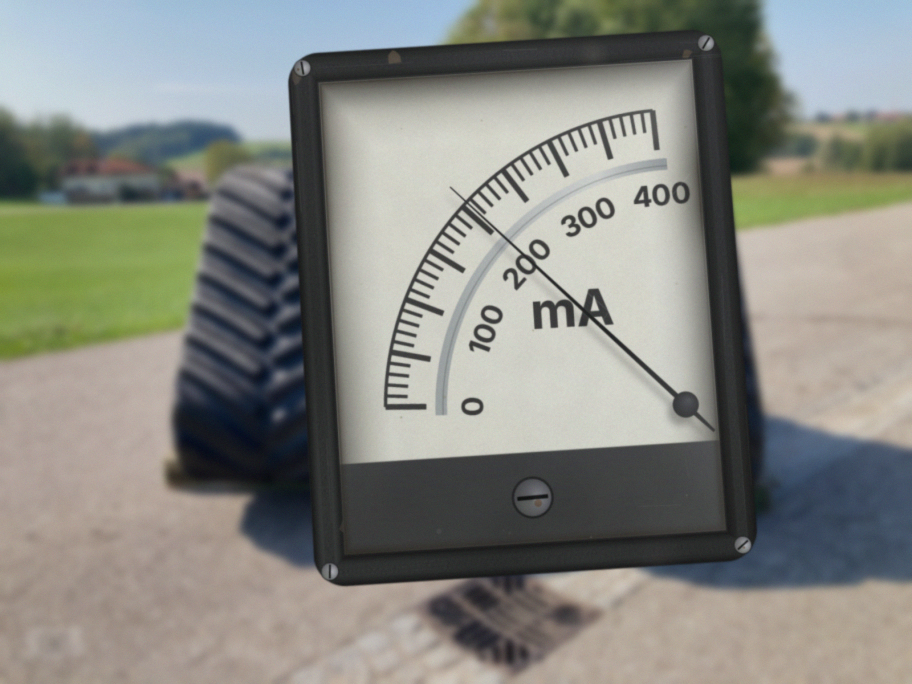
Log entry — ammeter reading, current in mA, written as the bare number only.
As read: 205
